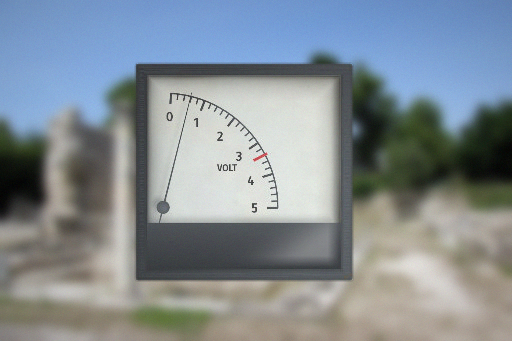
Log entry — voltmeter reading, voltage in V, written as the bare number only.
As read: 0.6
